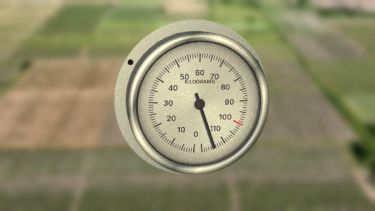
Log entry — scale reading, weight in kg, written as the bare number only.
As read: 115
